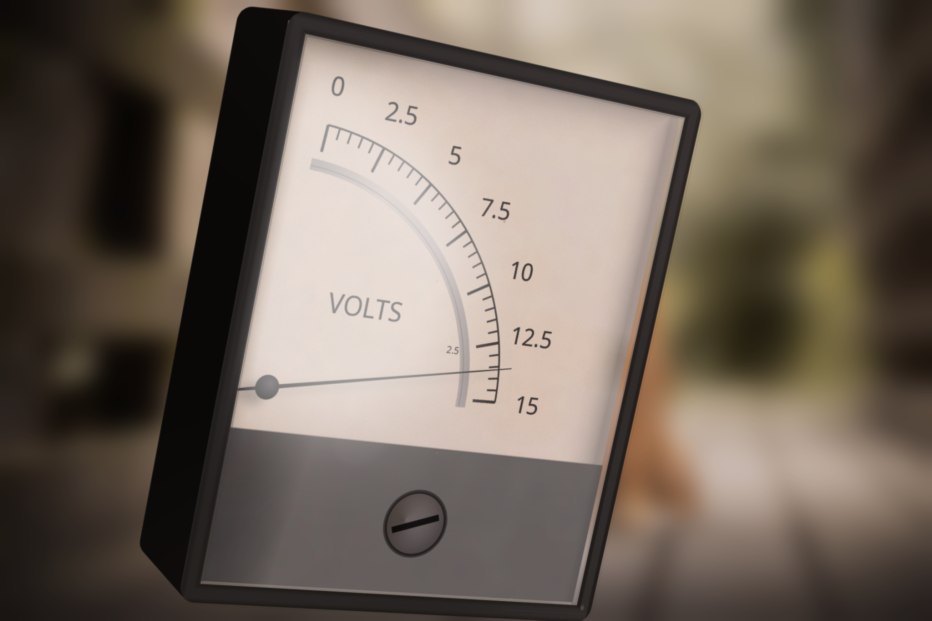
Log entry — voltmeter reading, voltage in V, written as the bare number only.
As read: 13.5
